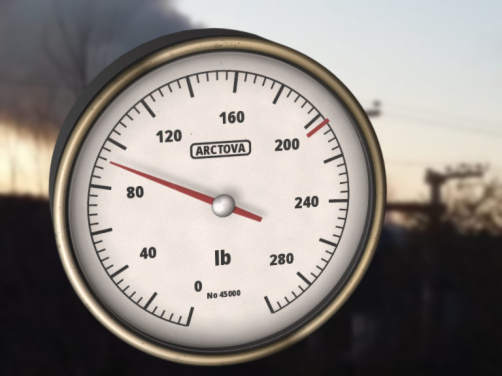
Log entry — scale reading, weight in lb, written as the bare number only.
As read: 92
